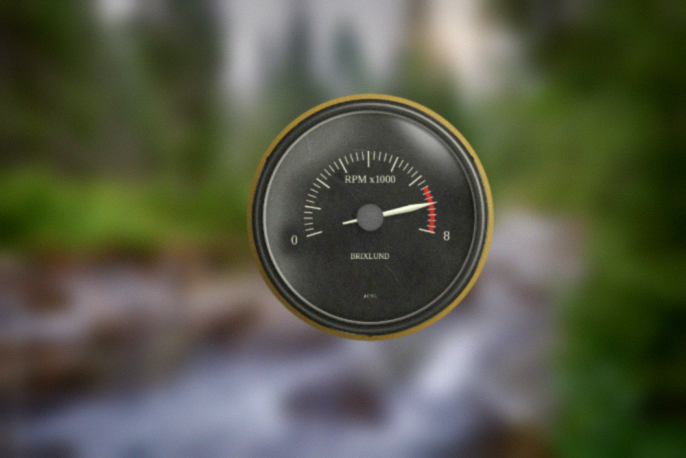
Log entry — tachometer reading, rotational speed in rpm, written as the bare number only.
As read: 7000
